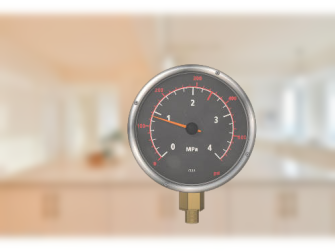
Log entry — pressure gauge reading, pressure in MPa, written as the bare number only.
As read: 0.9
